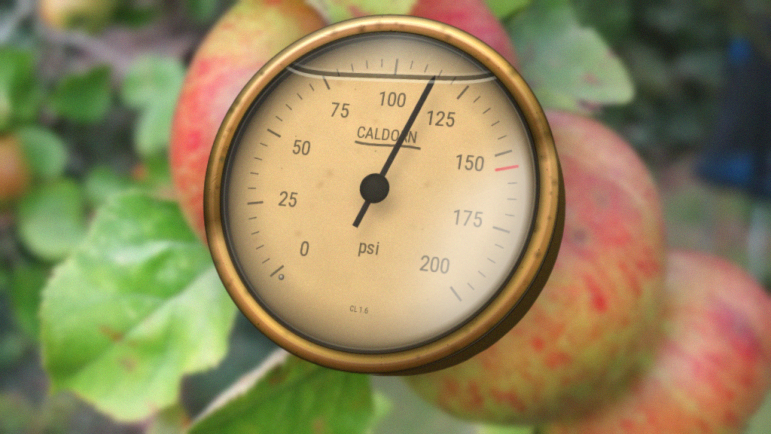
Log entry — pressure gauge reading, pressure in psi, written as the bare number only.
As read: 115
